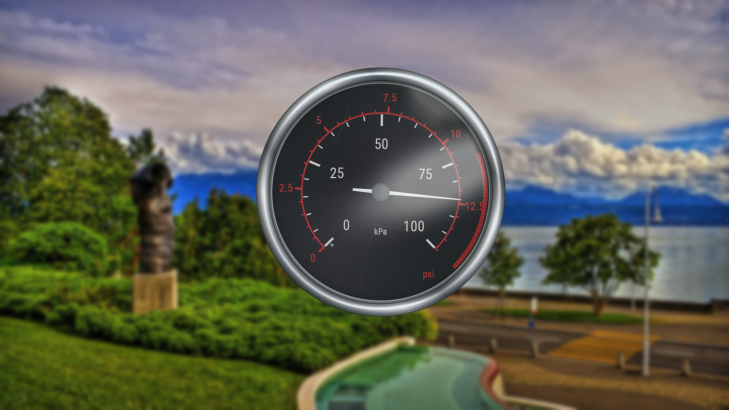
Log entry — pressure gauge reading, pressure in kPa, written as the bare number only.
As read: 85
